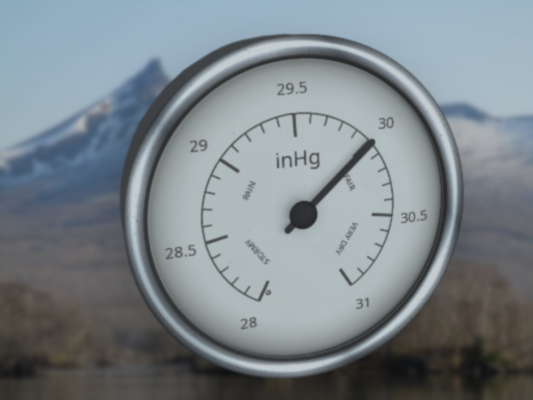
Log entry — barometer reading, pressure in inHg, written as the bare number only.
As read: 30
